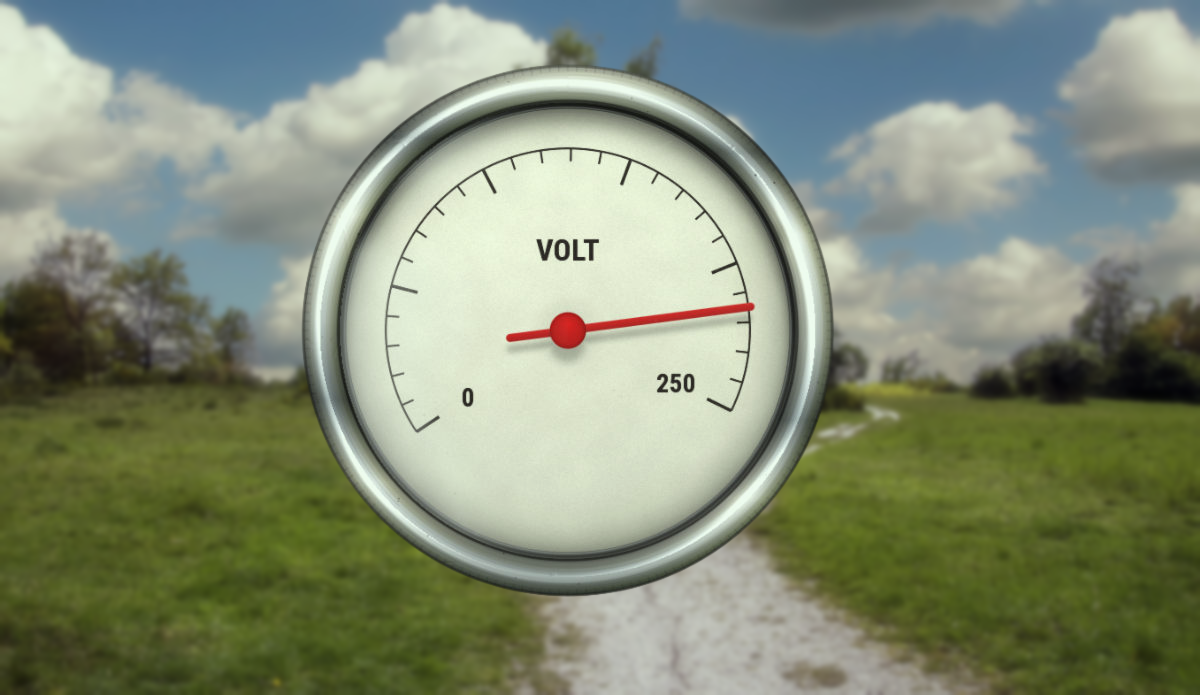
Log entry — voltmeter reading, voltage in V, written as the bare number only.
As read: 215
